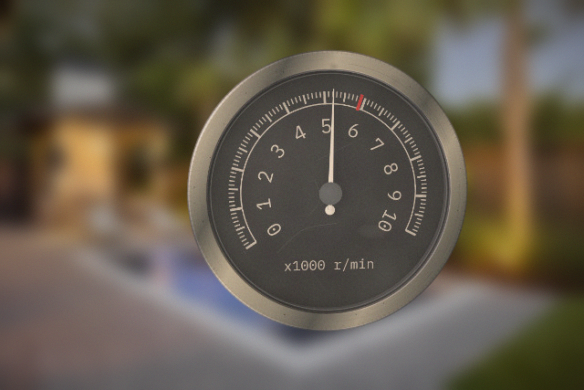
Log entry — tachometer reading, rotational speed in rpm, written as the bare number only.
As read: 5200
